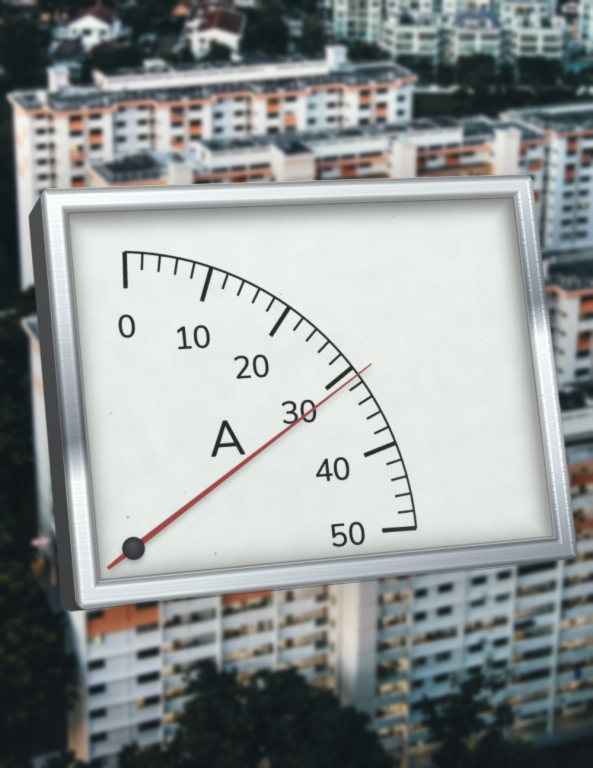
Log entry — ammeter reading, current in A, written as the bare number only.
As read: 31
